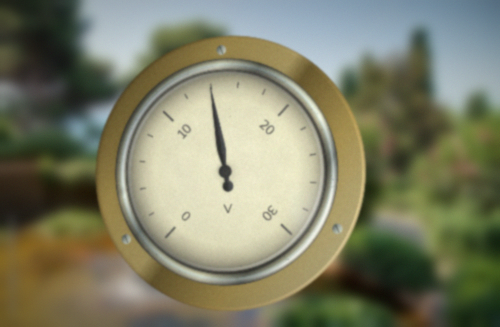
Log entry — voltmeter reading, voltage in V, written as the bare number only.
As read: 14
